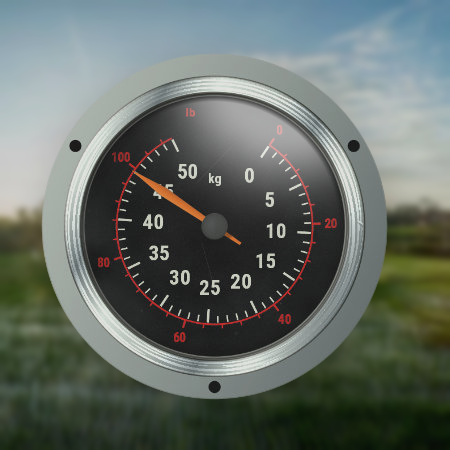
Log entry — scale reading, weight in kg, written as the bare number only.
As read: 45
